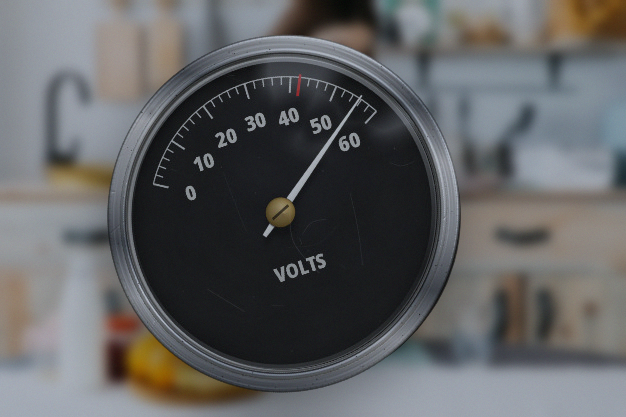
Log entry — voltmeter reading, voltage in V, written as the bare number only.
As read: 56
